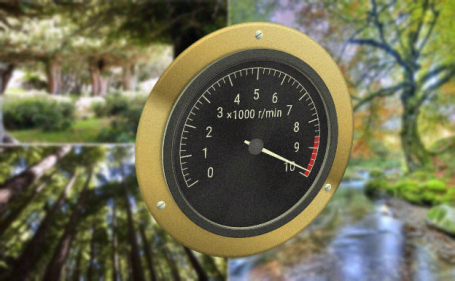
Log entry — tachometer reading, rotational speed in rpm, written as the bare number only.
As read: 9800
